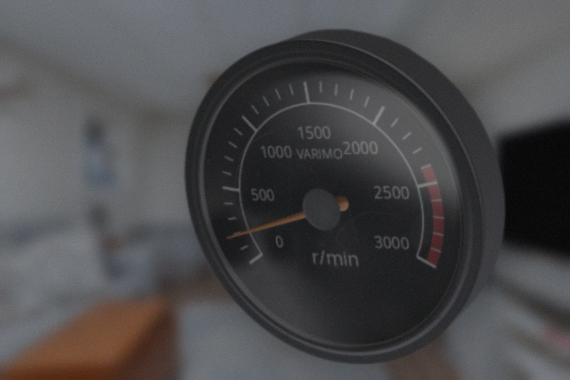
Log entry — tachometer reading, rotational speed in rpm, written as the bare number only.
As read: 200
